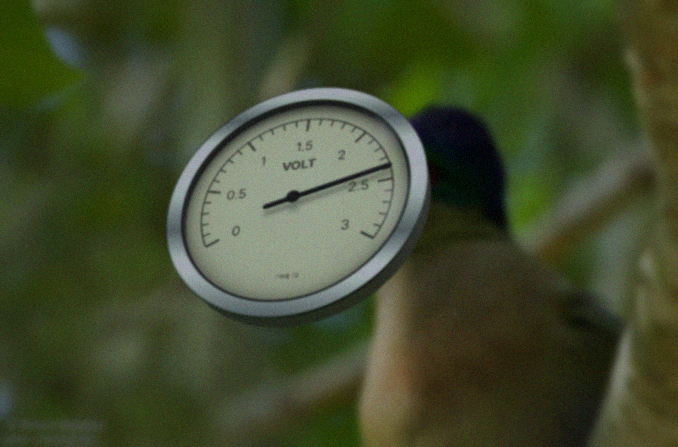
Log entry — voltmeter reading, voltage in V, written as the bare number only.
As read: 2.4
